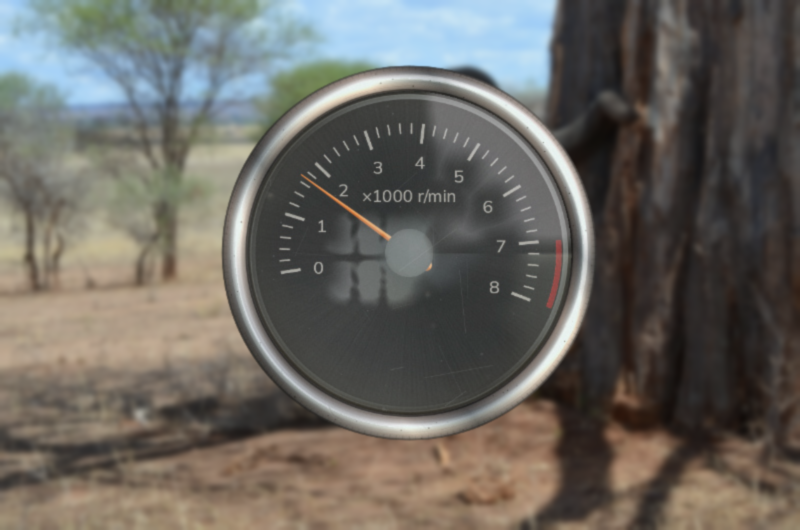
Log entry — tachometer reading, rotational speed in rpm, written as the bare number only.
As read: 1700
